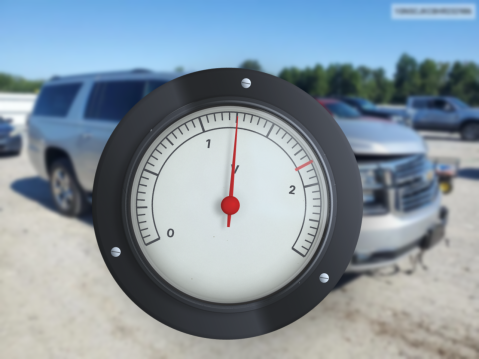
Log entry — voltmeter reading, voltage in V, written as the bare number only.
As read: 1.25
